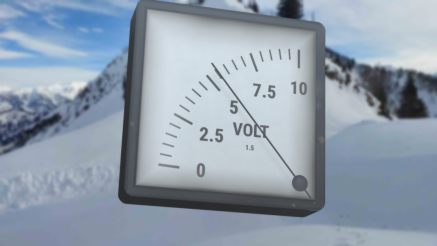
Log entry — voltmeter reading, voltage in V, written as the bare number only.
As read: 5.5
